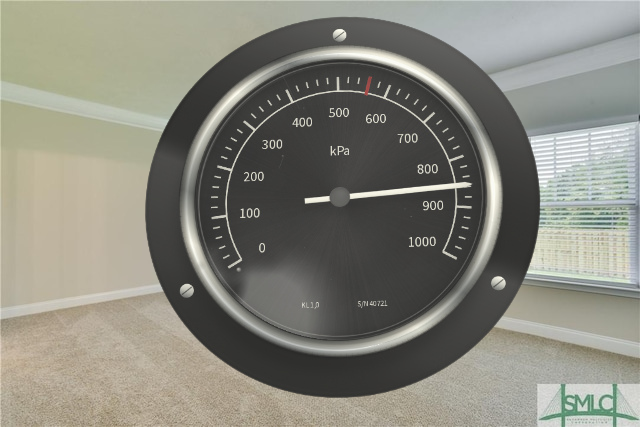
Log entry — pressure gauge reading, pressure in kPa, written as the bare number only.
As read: 860
